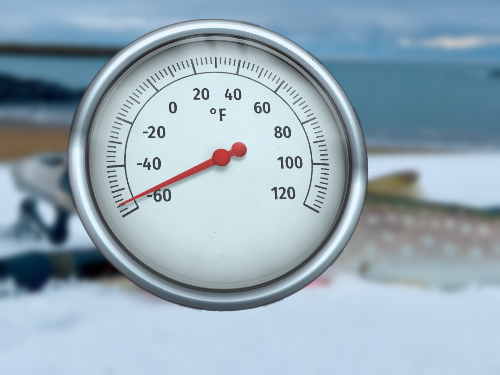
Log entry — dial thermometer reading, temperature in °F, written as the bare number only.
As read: -56
